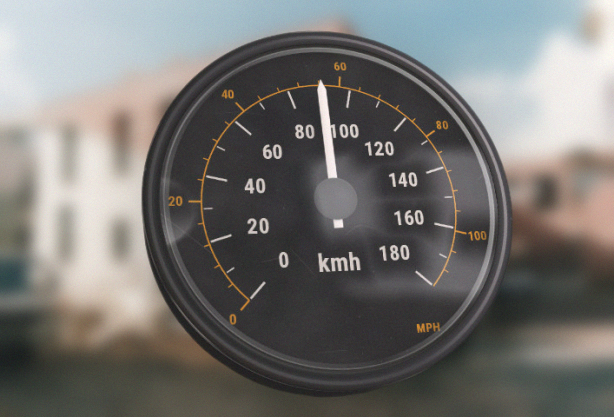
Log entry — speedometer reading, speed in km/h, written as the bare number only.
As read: 90
